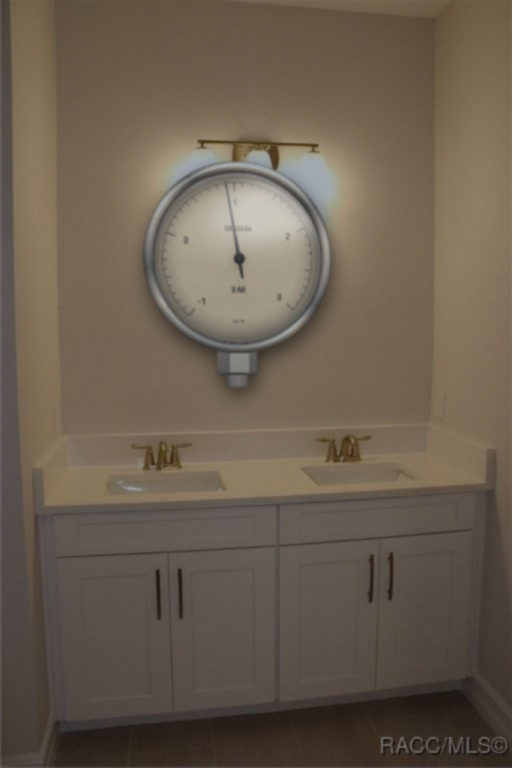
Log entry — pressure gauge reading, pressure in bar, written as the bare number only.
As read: 0.9
